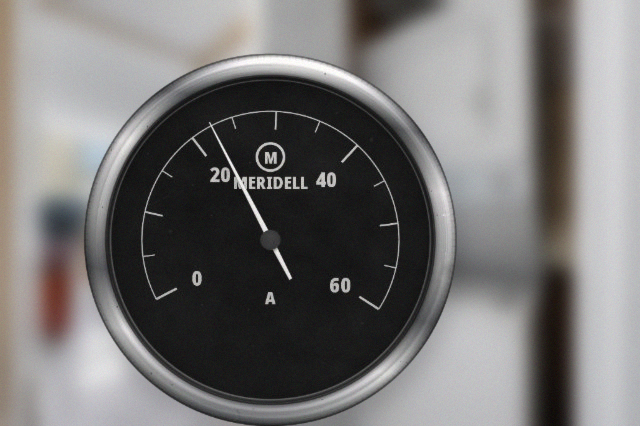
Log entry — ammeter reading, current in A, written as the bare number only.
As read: 22.5
